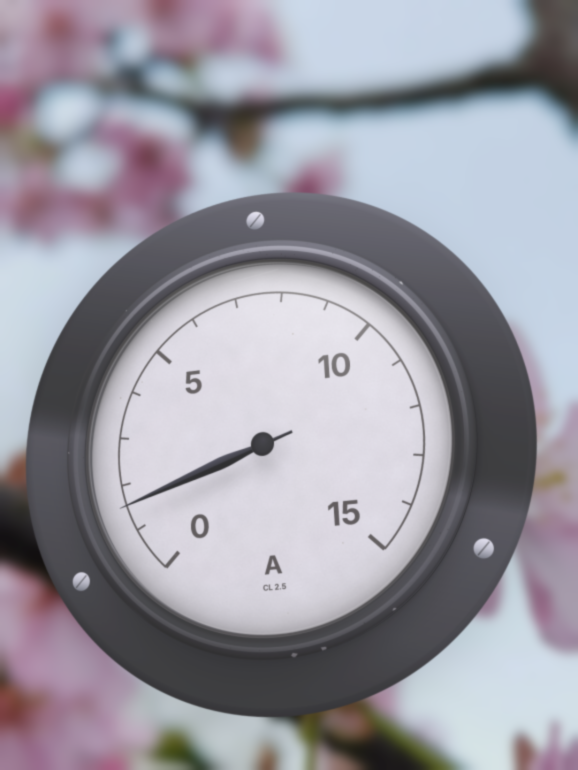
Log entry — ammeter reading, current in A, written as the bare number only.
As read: 1.5
